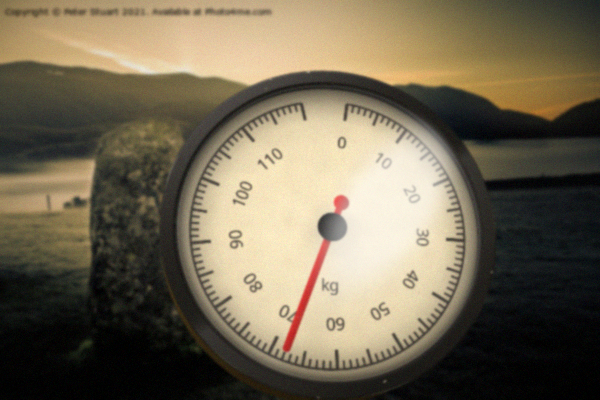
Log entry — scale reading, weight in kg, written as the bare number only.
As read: 68
